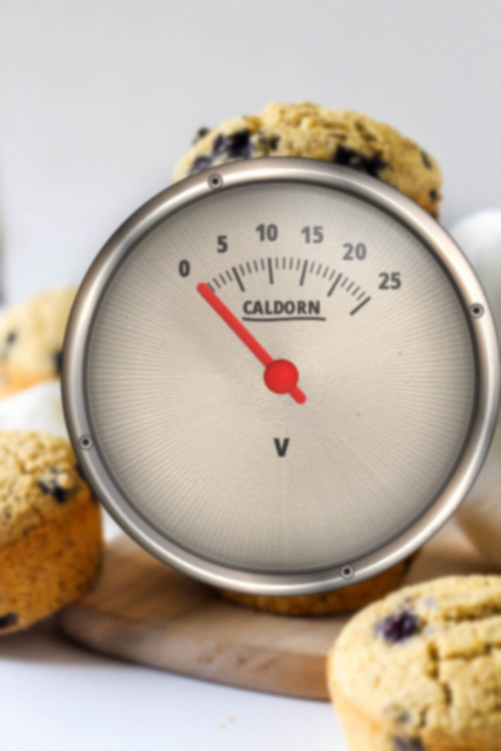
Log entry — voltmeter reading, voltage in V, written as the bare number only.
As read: 0
